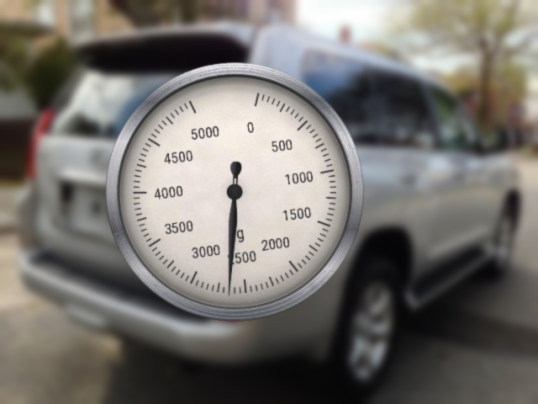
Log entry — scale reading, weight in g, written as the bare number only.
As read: 2650
